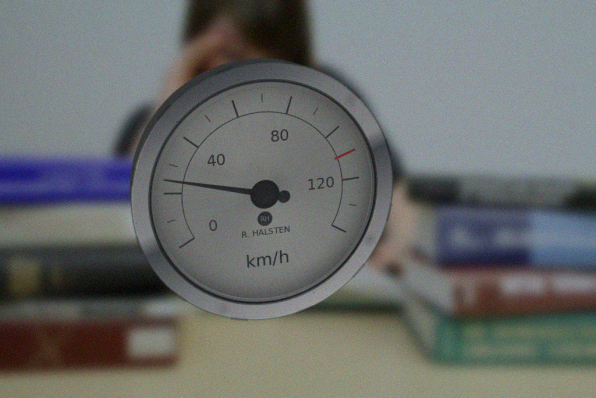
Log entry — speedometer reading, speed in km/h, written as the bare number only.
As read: 25
